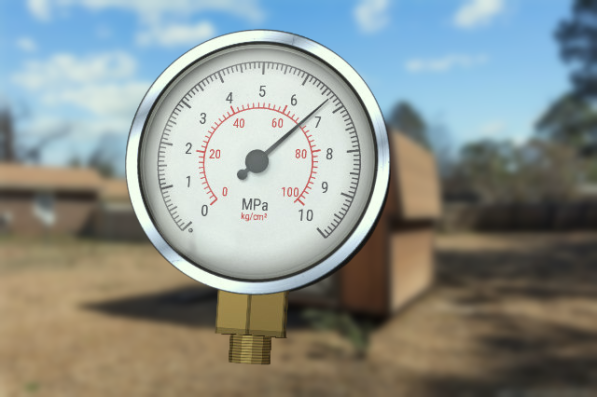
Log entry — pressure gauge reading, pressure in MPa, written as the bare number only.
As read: 6.7
